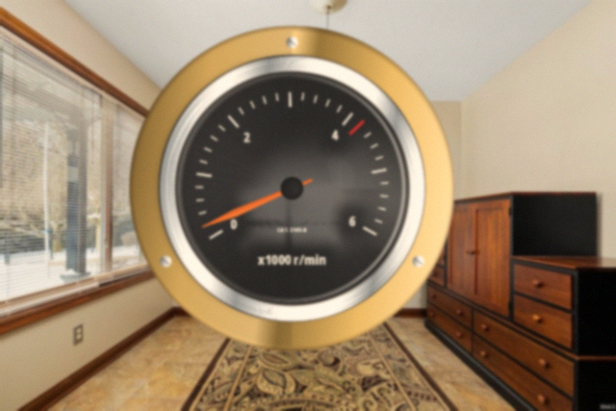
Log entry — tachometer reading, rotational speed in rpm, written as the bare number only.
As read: 200
